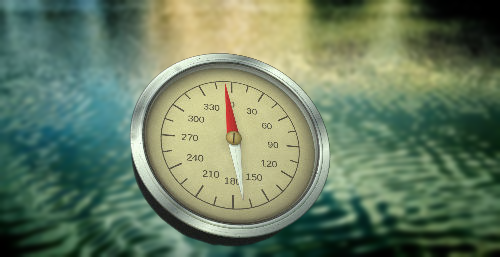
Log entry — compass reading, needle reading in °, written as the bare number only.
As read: 352.5
